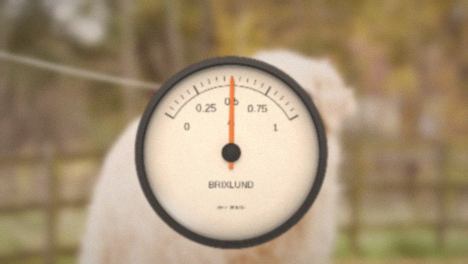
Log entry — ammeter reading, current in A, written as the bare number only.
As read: 0.5
